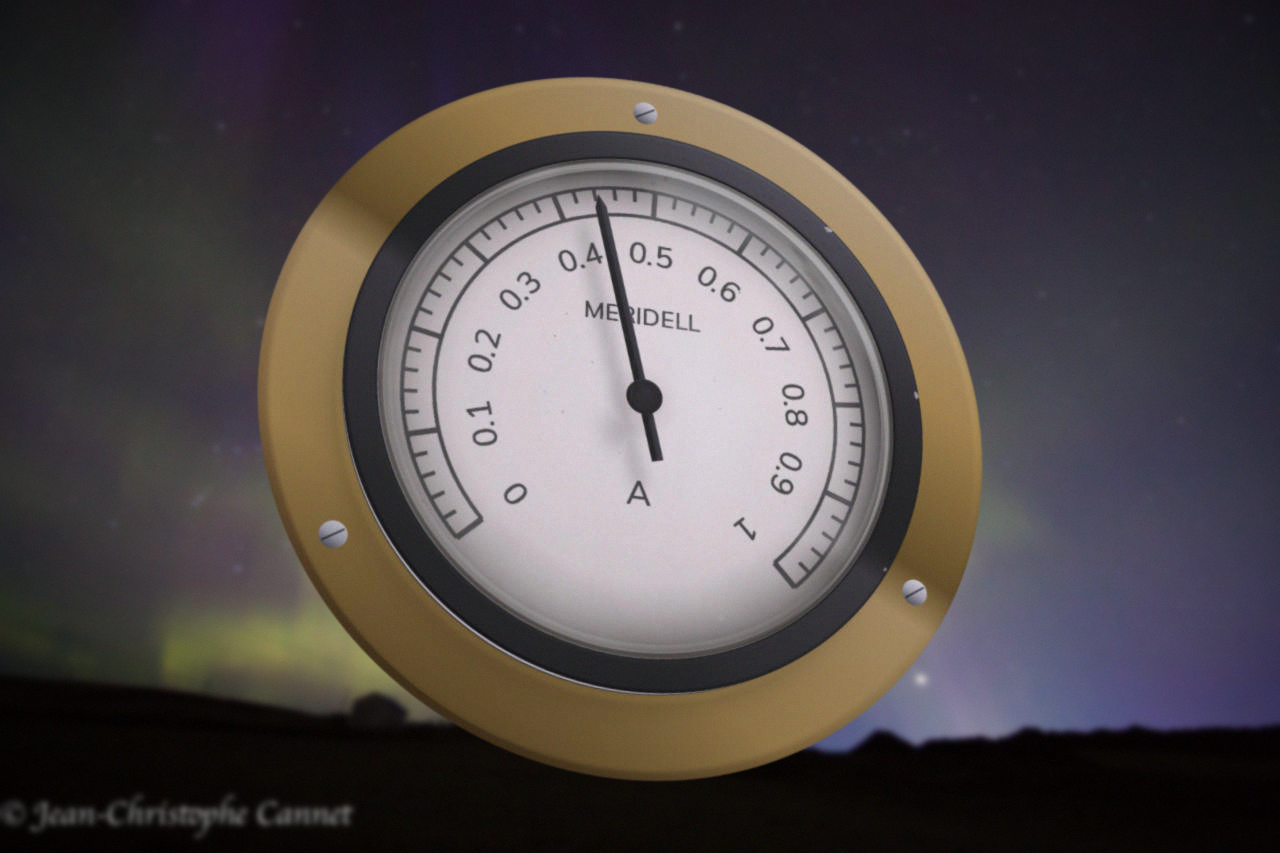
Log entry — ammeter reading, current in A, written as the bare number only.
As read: 0.44
